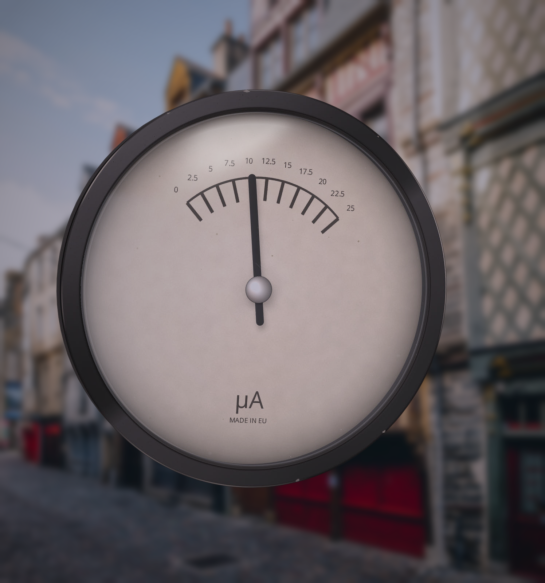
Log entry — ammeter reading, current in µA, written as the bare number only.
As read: 10
